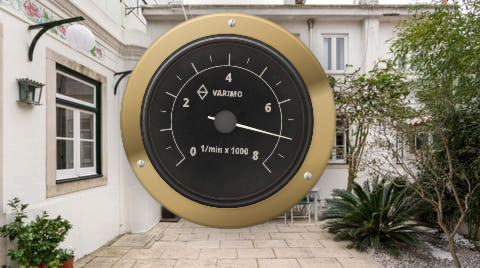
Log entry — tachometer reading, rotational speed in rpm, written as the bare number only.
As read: 7000
